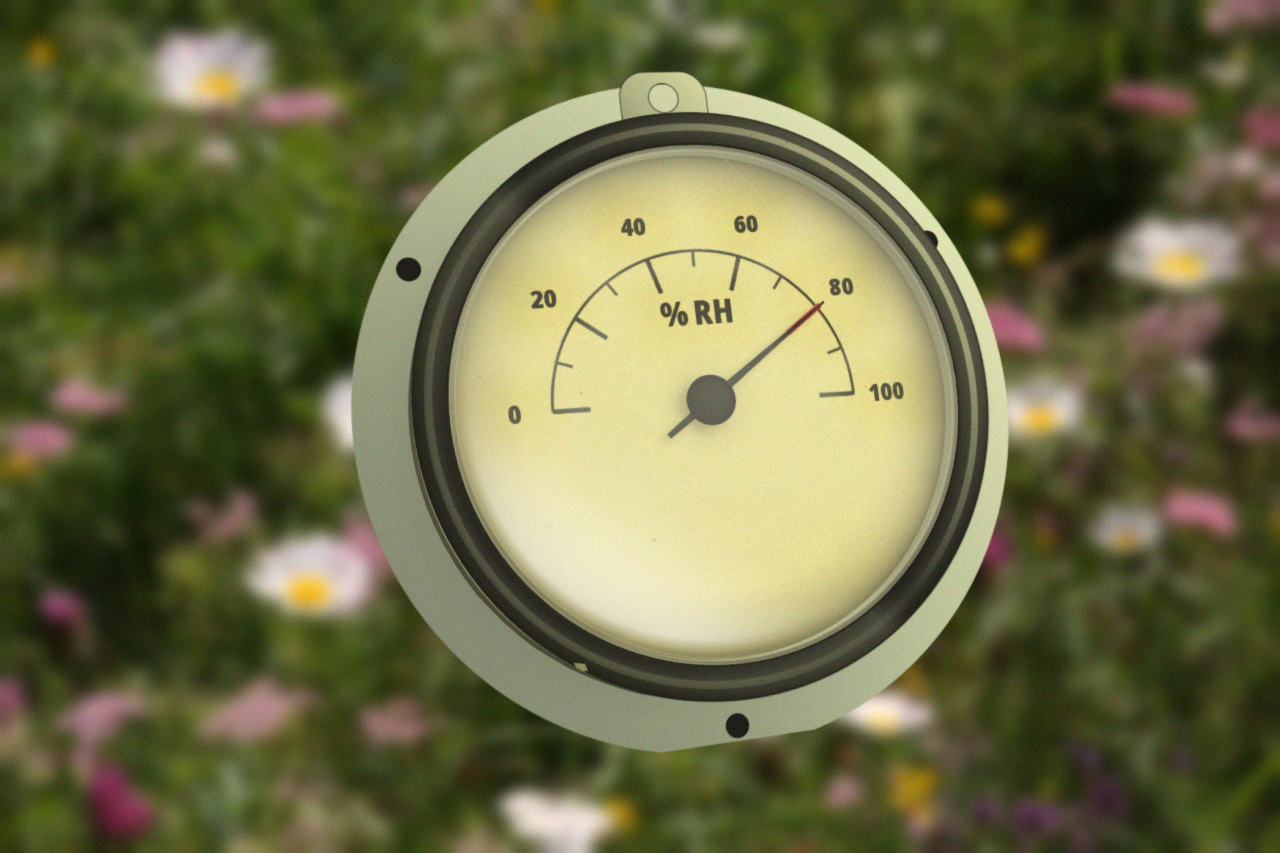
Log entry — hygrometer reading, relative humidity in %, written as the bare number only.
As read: 80
